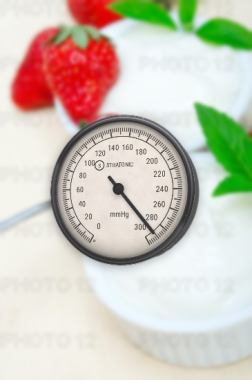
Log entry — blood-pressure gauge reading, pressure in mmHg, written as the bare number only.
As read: 290
